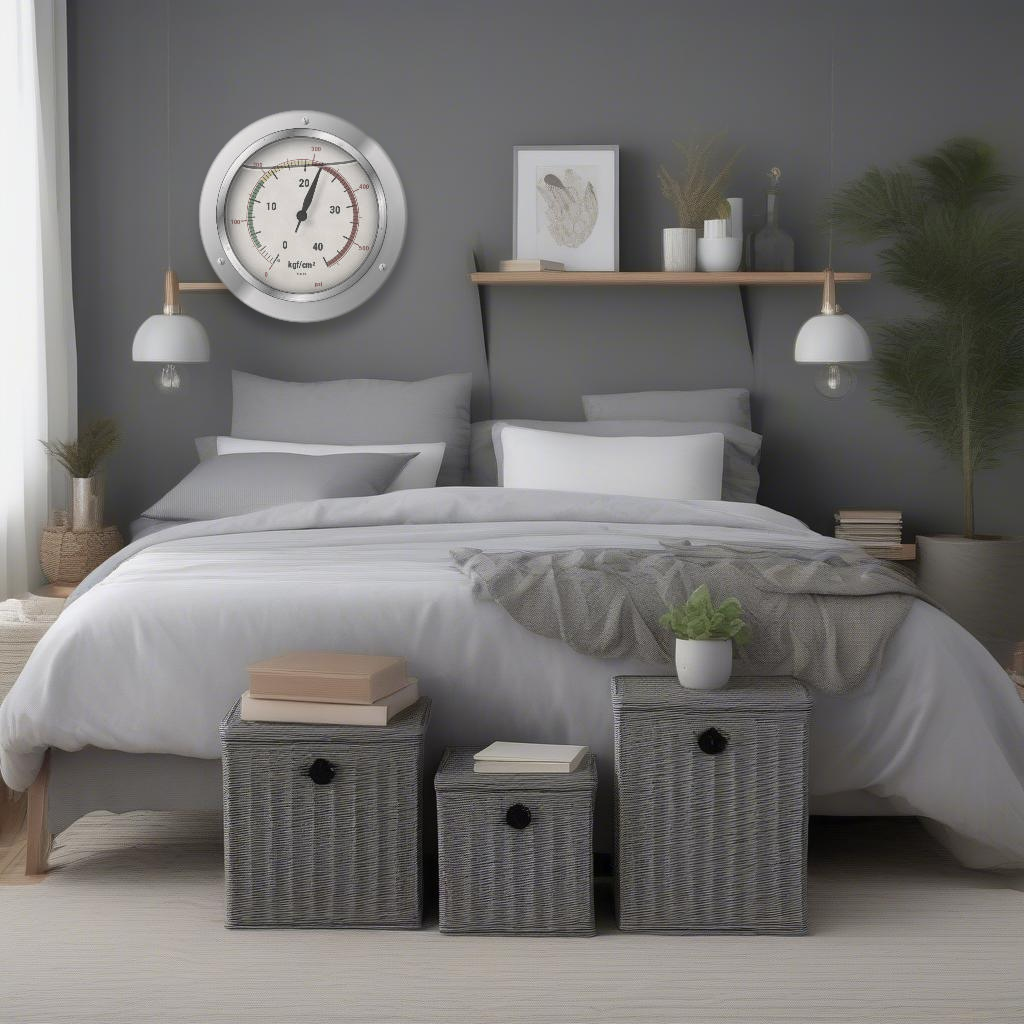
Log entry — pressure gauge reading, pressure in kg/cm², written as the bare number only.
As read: 22.5
